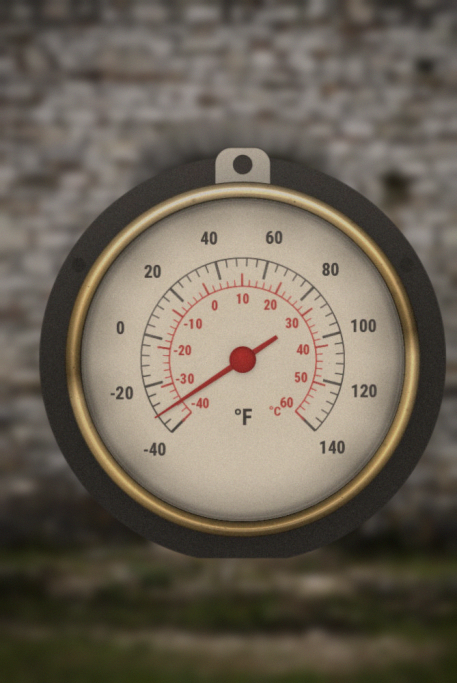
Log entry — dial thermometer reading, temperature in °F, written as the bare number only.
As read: -32
